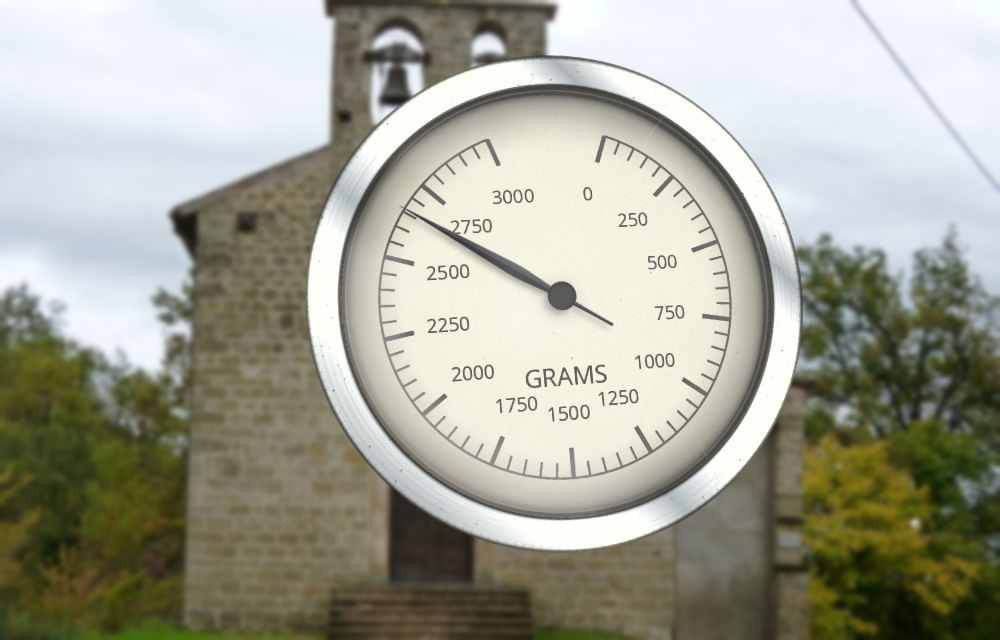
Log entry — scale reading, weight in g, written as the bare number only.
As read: 2650
